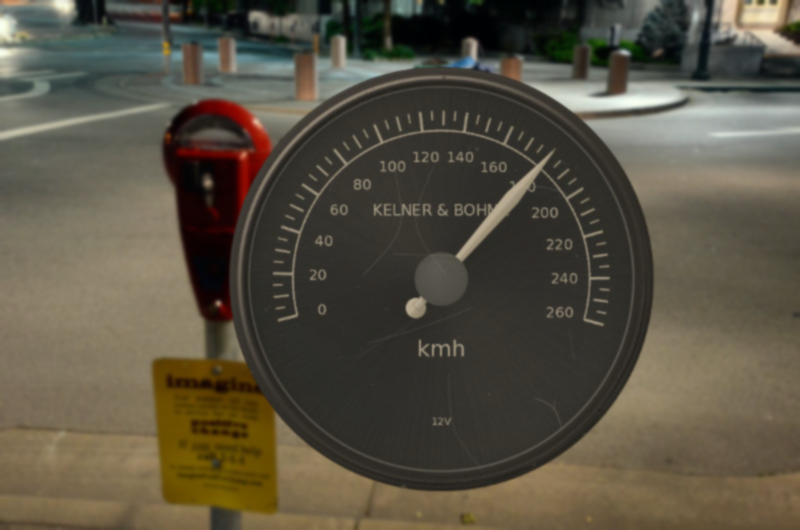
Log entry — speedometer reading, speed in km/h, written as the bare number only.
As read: 180
